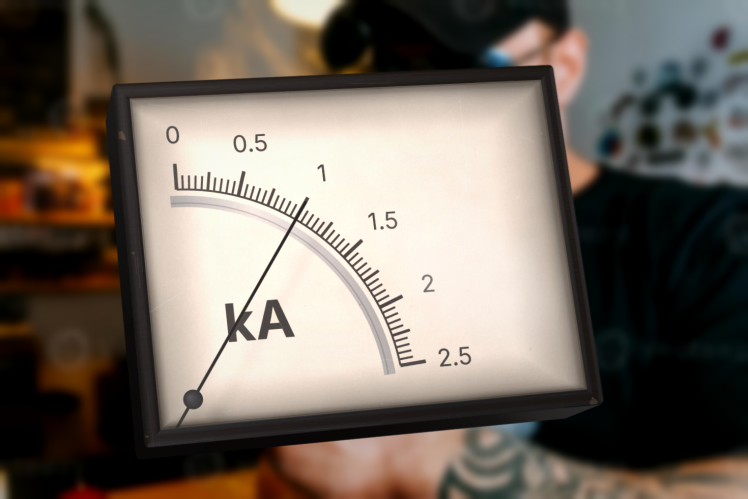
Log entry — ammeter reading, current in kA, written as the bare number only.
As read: 1
